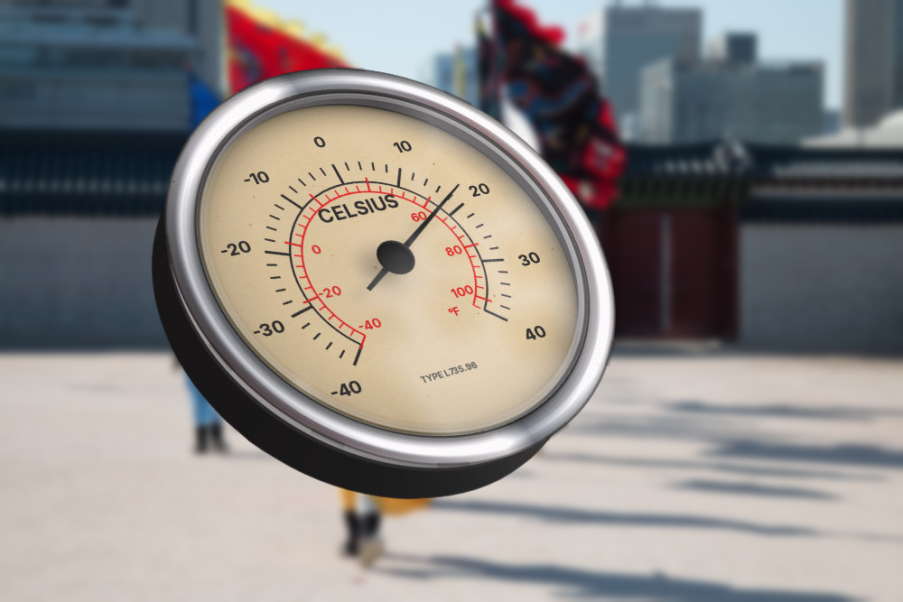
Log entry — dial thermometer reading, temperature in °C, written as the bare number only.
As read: 18
